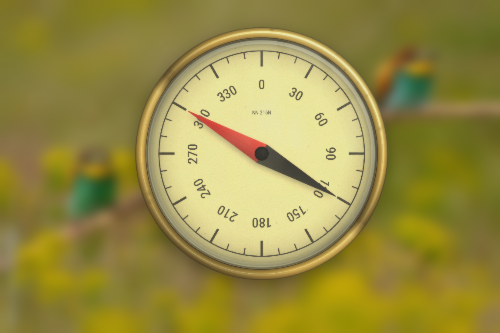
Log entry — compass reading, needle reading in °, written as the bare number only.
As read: 300
